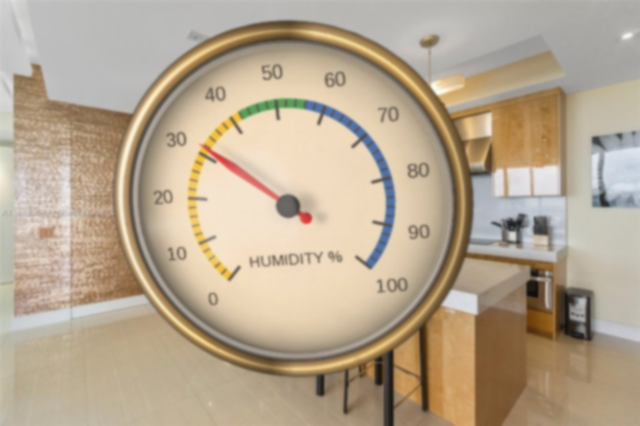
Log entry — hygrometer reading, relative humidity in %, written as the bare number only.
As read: 32
